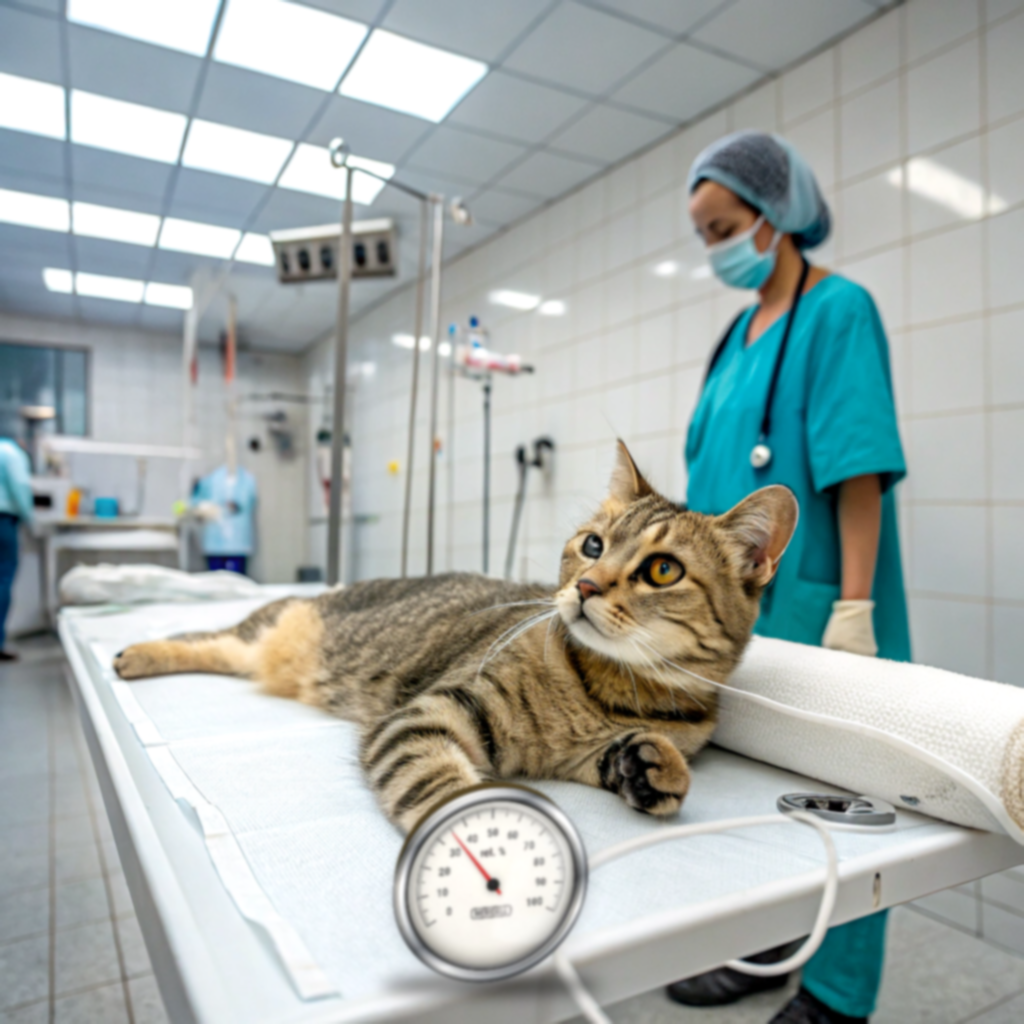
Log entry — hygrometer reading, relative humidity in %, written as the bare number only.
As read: 35
